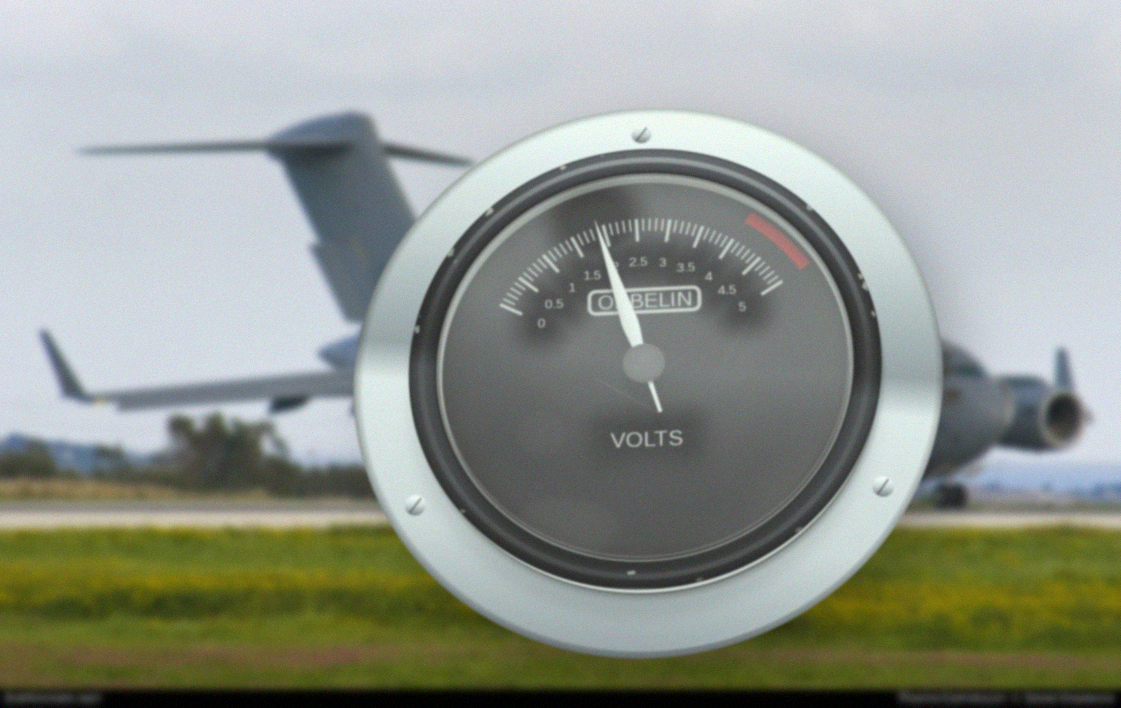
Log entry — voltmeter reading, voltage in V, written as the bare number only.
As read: 1.9
